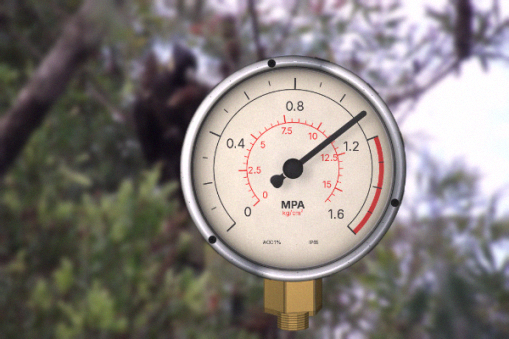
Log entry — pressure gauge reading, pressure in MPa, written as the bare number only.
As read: 1.1
